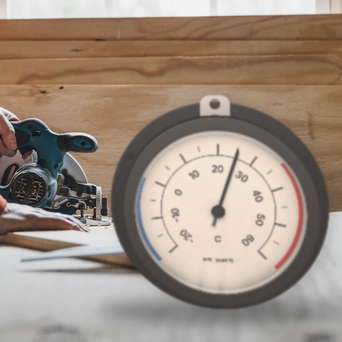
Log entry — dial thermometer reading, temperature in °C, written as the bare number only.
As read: 25
